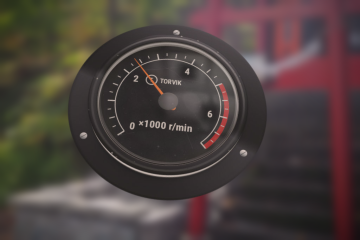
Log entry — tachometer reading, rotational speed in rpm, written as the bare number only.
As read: 2375
